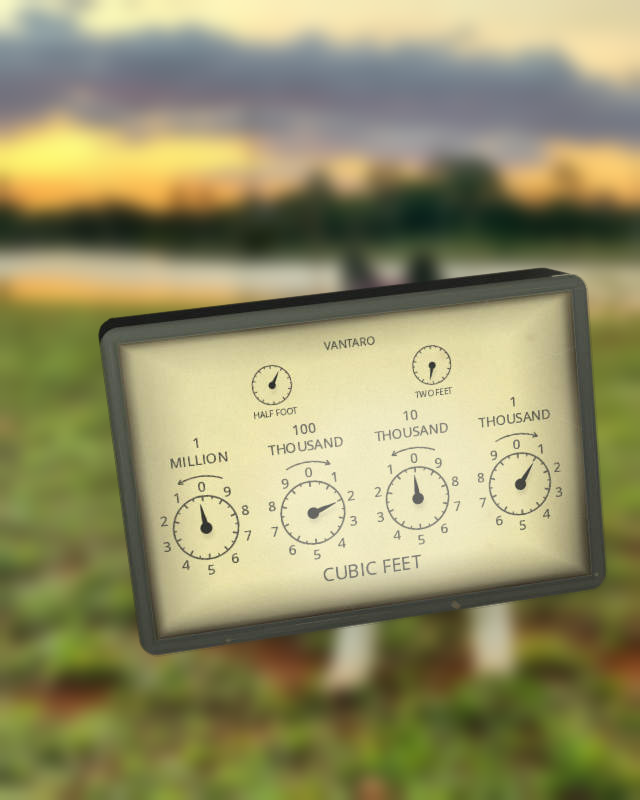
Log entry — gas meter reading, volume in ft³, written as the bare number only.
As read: 20100
